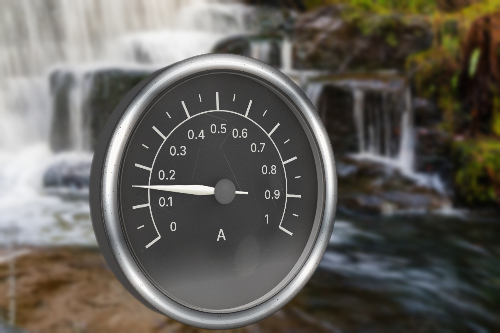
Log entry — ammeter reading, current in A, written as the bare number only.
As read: 0.15
